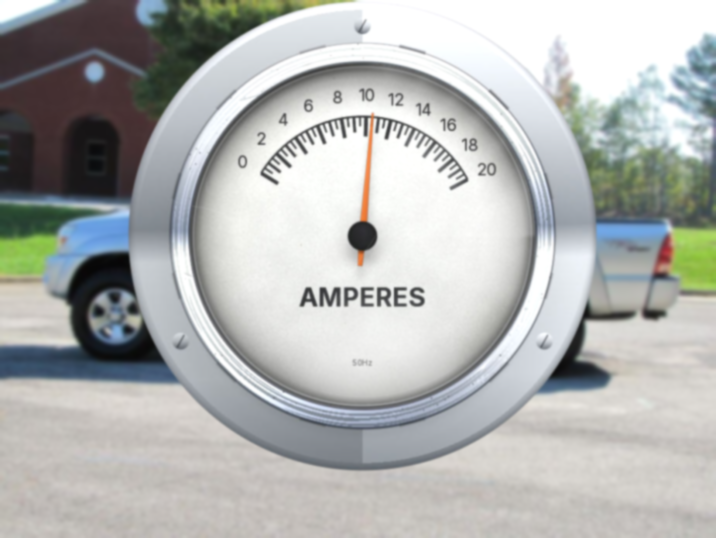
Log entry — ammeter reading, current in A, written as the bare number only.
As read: 10.5
